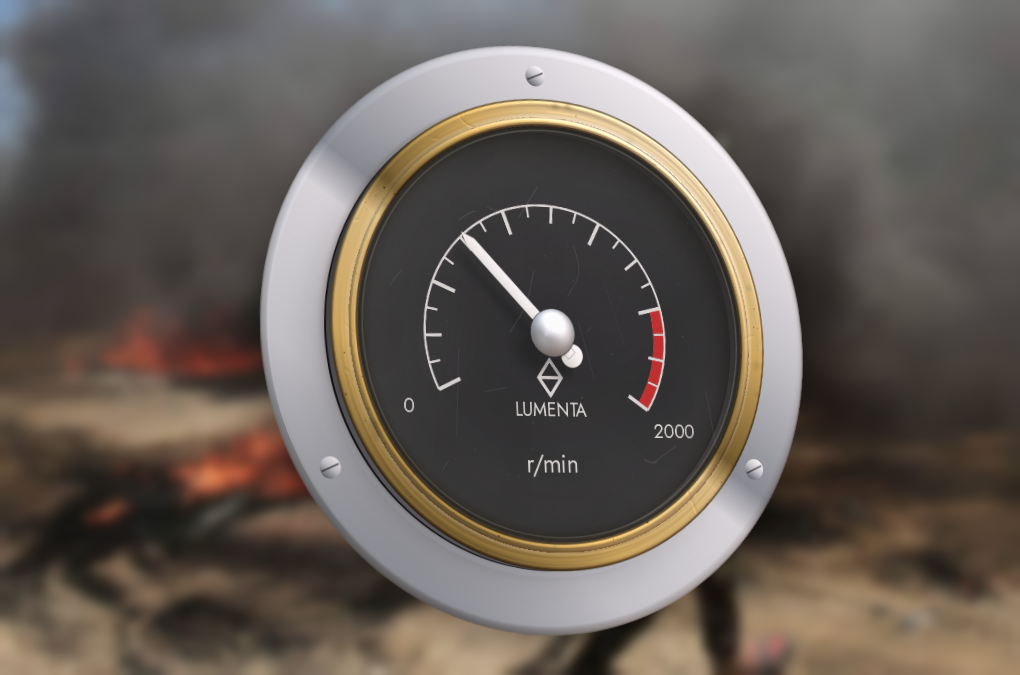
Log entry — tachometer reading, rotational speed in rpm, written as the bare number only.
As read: 600
